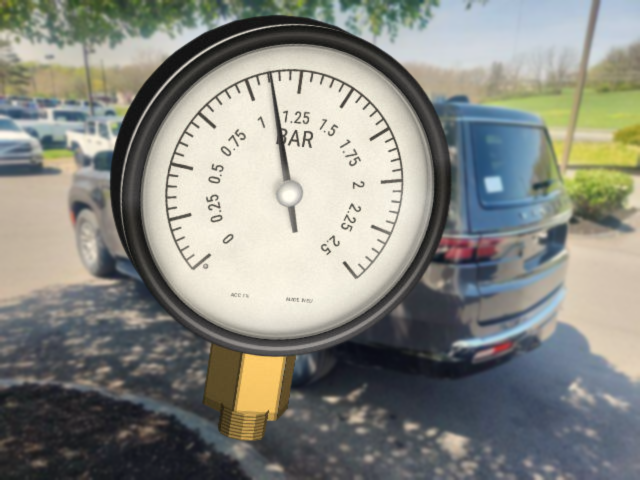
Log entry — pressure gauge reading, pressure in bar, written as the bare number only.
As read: 1.1
